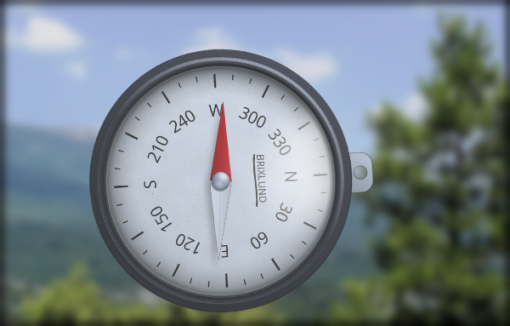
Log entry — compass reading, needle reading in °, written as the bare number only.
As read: 275
